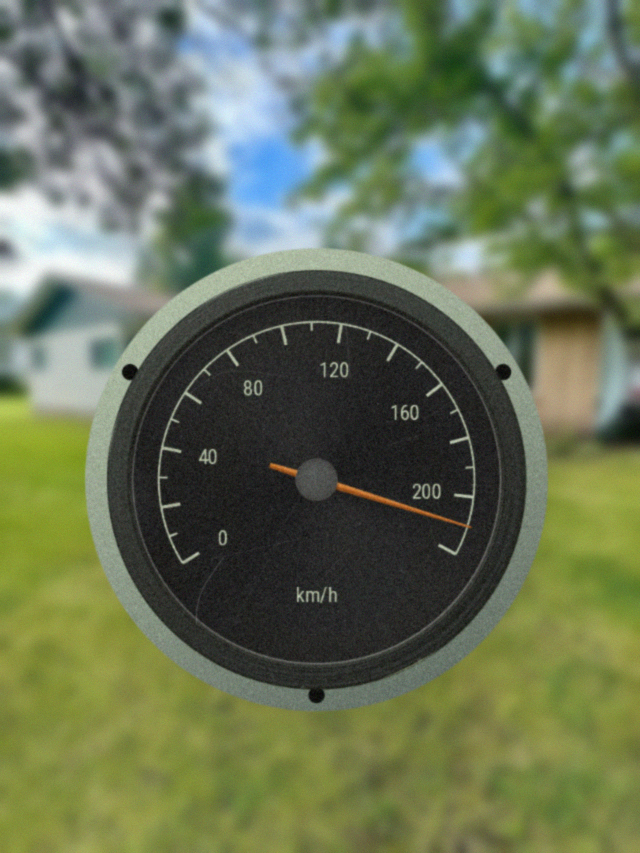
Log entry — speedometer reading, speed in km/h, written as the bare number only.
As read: 210
